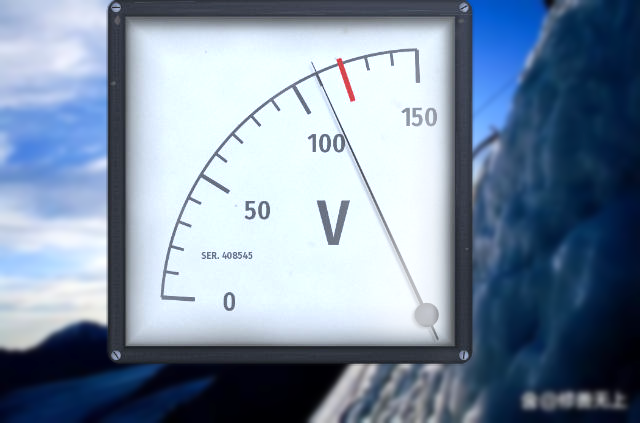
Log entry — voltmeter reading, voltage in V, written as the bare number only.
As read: 110
